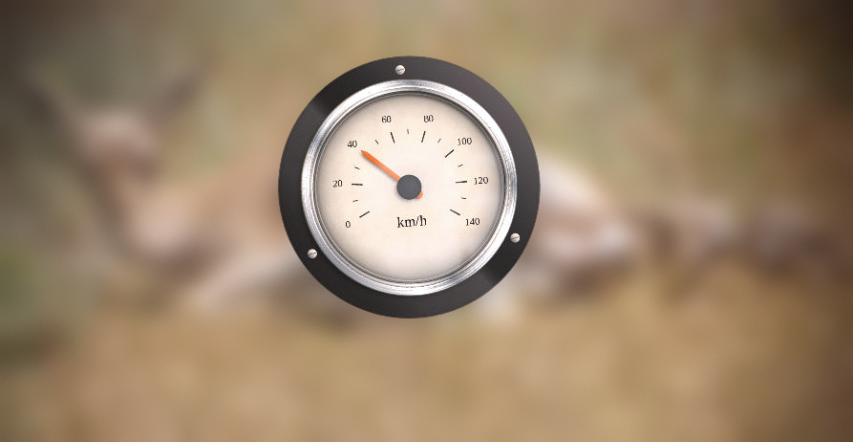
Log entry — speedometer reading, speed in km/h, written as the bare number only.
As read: 40
